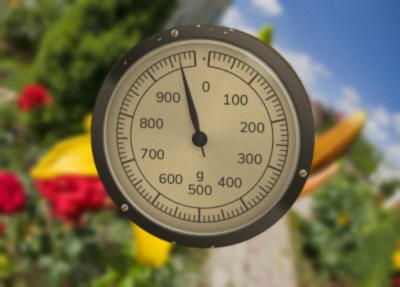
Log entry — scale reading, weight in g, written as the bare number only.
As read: 970
